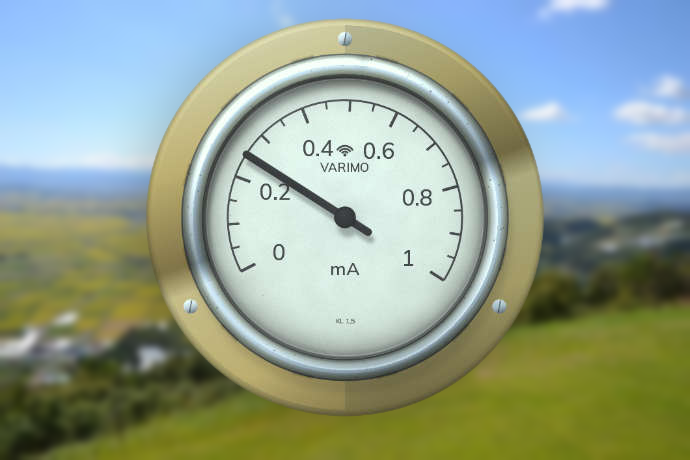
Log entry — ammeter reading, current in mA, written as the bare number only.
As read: 0.25
